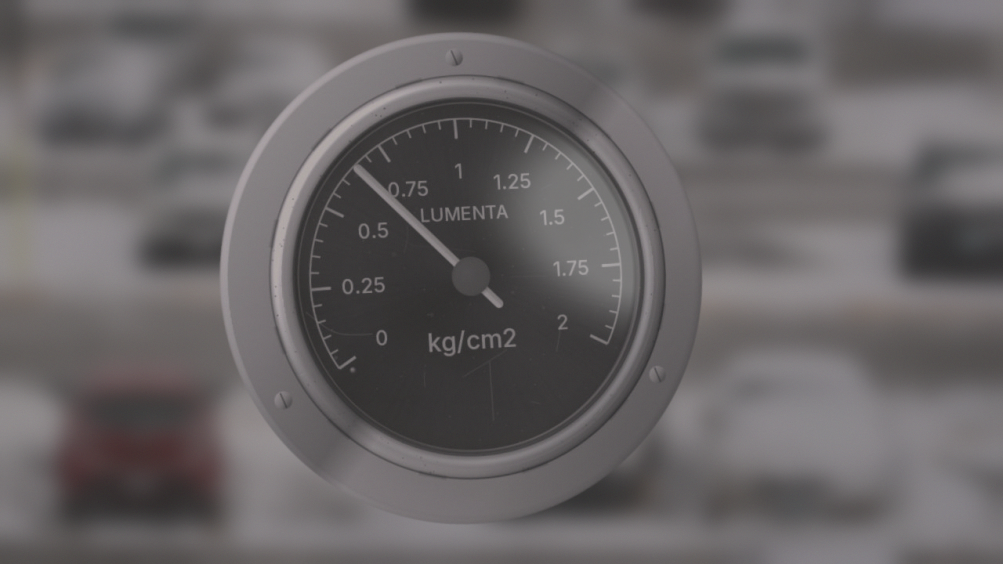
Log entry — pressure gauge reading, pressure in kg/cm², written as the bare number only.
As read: 0.65
